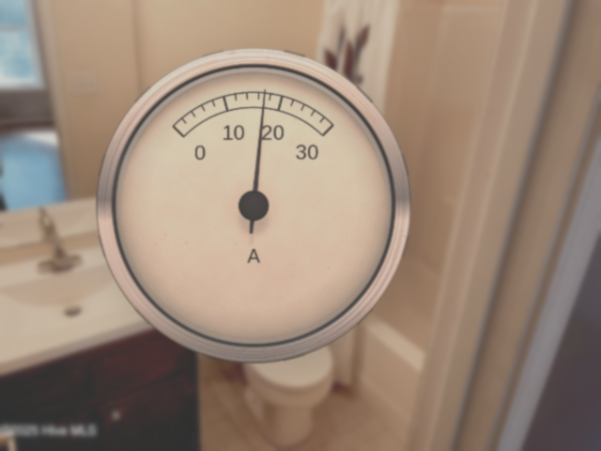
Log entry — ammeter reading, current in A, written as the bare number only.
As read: 17
